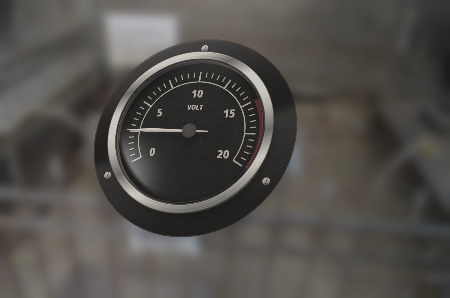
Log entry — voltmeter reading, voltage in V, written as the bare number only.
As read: 2.5
